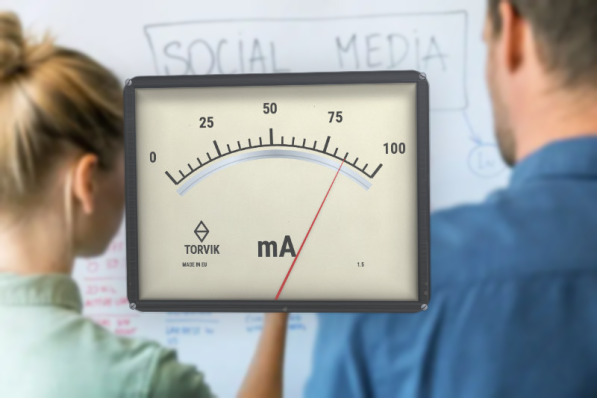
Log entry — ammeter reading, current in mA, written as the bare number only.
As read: 85
